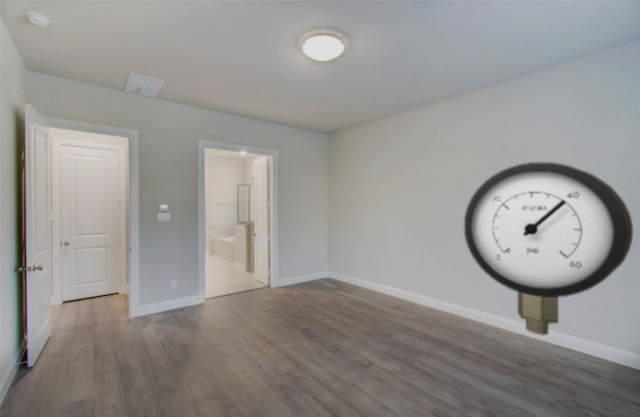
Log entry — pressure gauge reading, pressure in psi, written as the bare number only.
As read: 40
